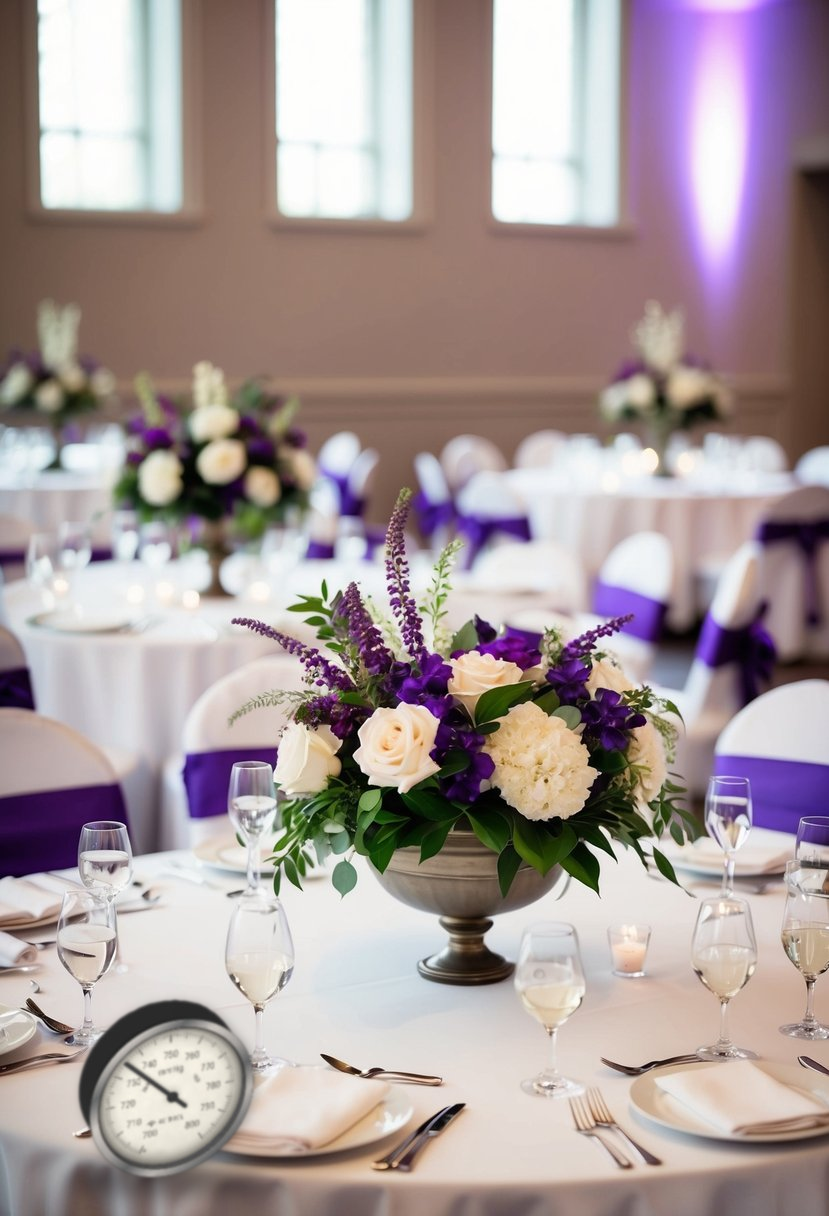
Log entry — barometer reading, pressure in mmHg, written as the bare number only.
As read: 735
